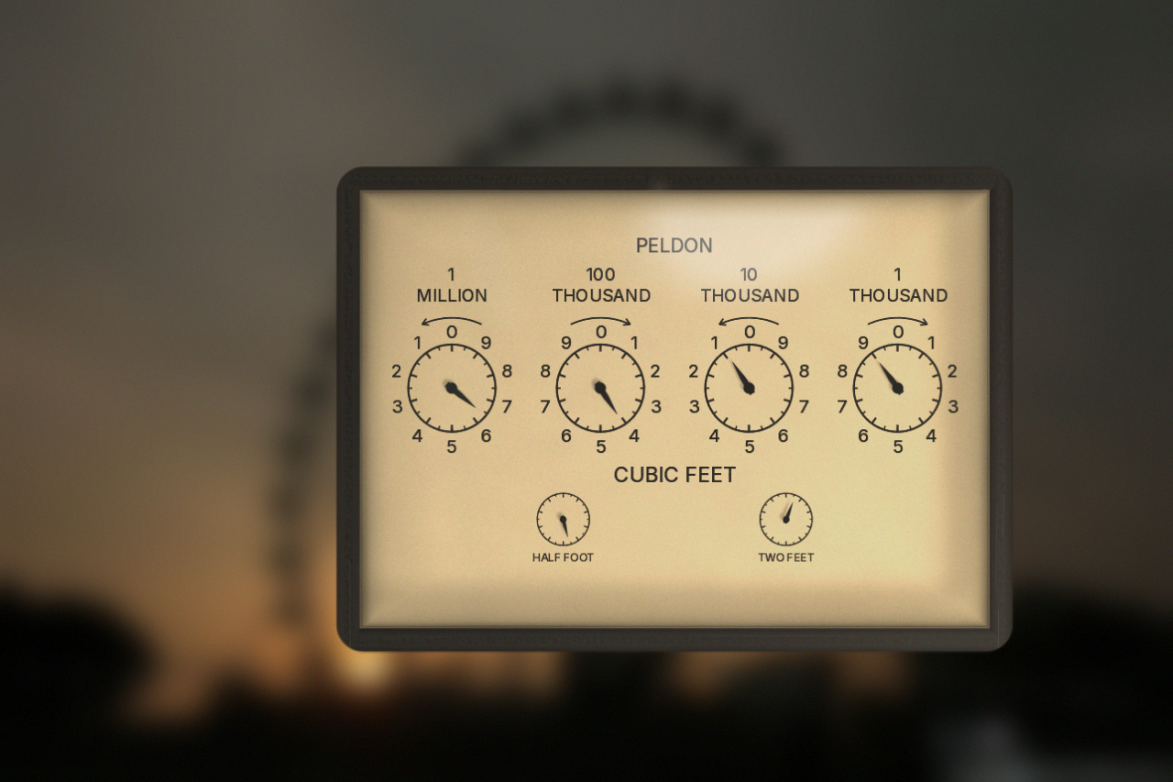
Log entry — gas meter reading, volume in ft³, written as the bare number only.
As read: 640900
